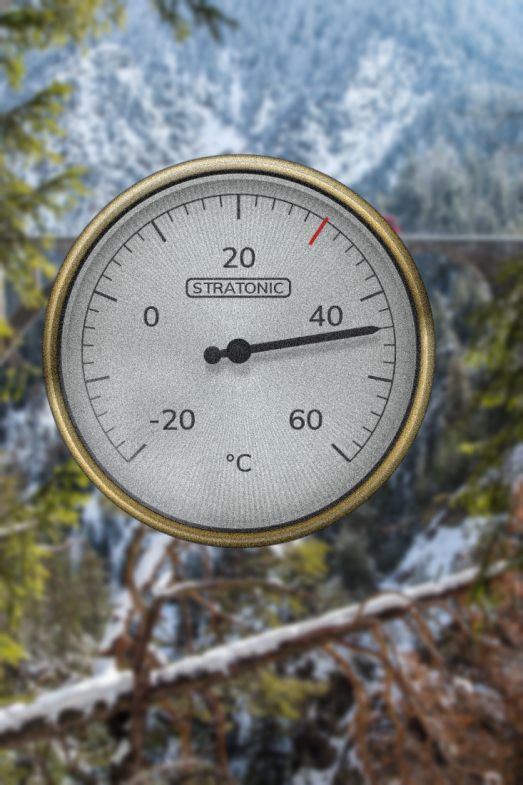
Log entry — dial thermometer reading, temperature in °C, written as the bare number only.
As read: 44
